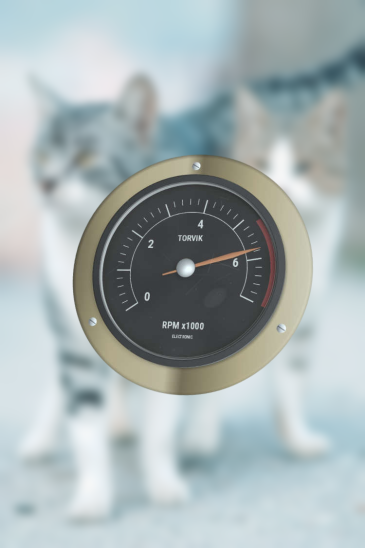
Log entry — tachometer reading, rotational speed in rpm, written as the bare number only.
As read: 5800
